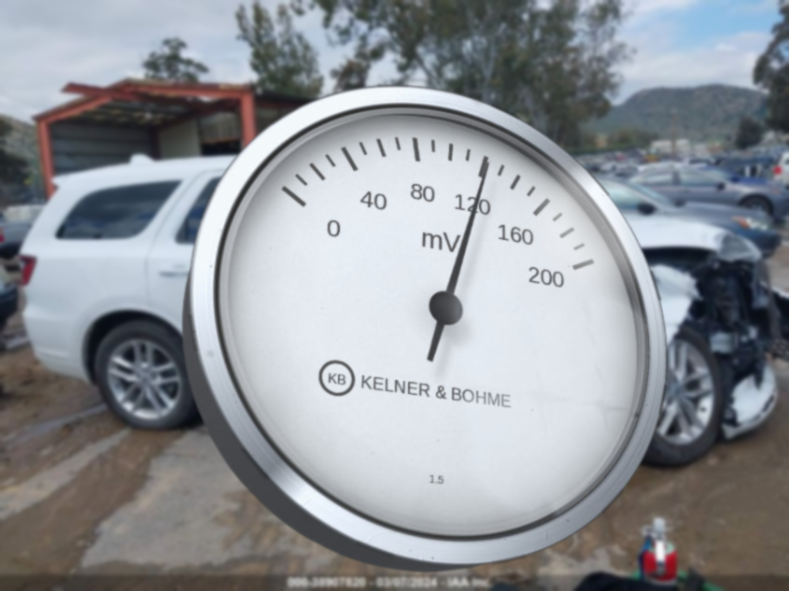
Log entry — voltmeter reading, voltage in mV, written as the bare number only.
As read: 120
